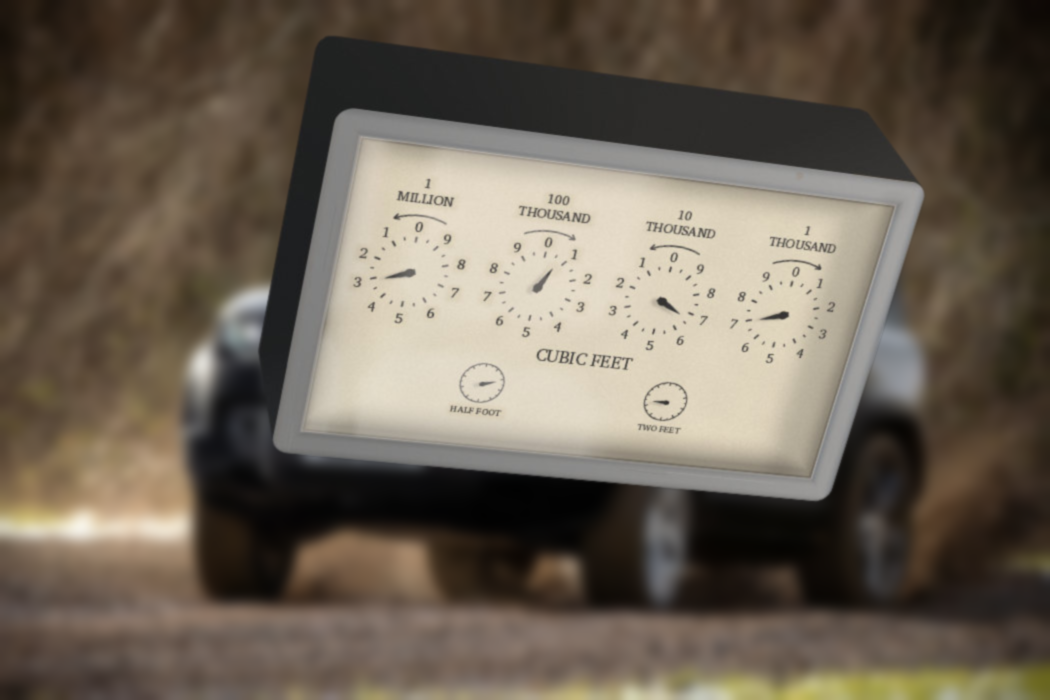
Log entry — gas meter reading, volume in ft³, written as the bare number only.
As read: 306700
